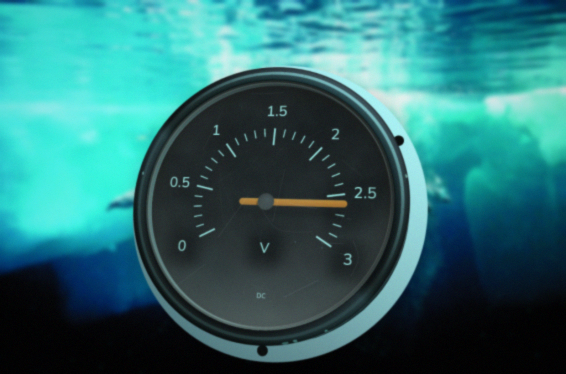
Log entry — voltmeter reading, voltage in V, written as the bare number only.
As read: 2.6
